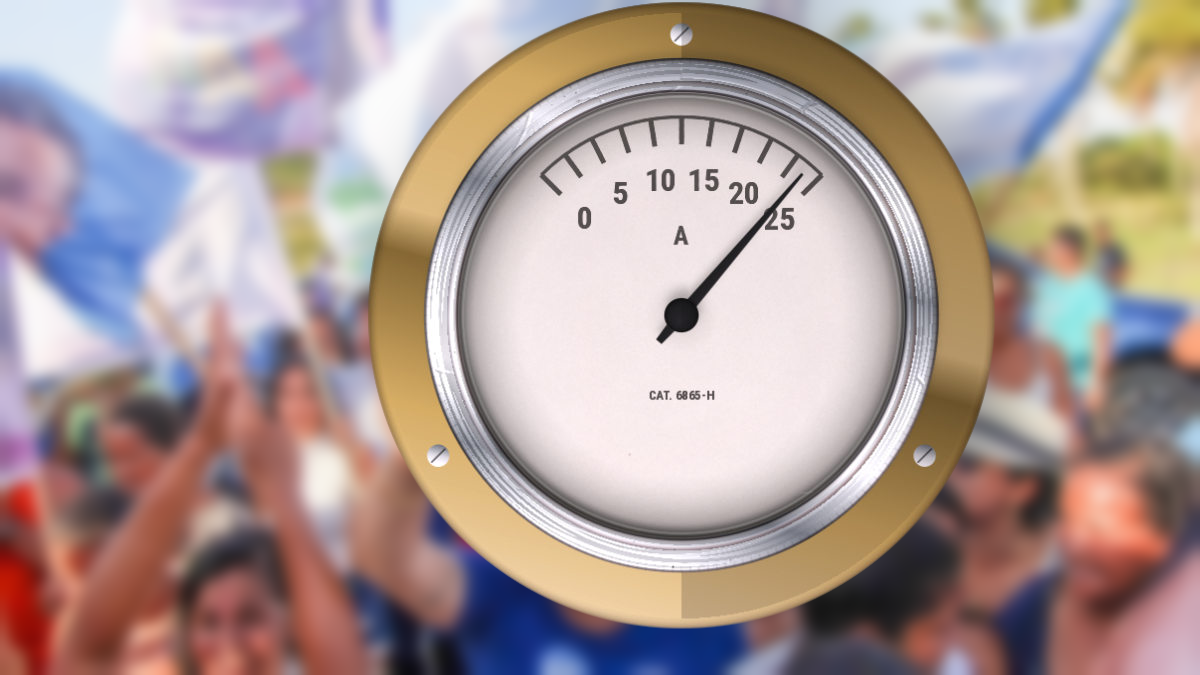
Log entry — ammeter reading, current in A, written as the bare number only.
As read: 23.75
